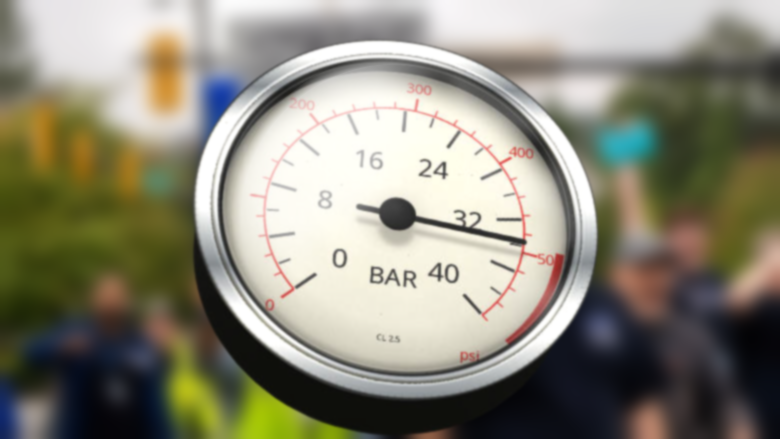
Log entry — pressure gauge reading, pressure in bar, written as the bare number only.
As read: 34
